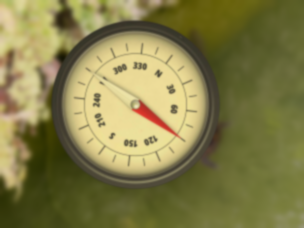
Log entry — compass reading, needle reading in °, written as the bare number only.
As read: 90
